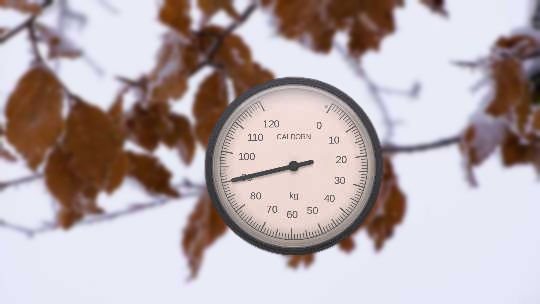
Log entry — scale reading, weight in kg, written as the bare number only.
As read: 90
